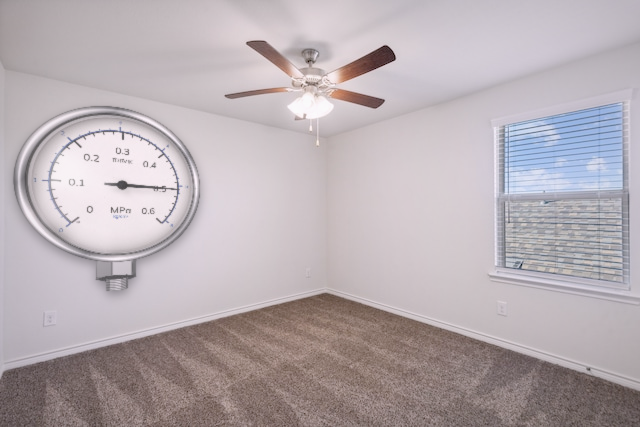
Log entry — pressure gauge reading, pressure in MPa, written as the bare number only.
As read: 0.5
